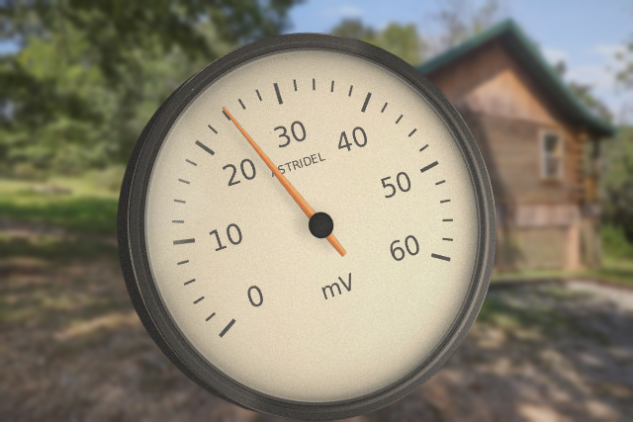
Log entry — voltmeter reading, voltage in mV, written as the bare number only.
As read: 24
